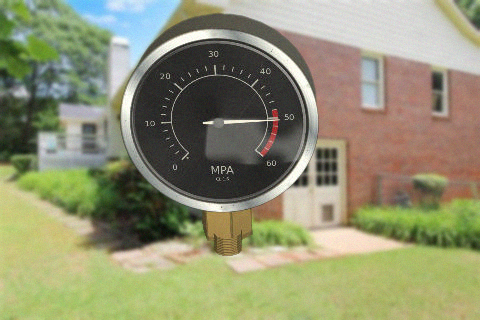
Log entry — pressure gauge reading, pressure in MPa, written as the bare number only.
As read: 50
